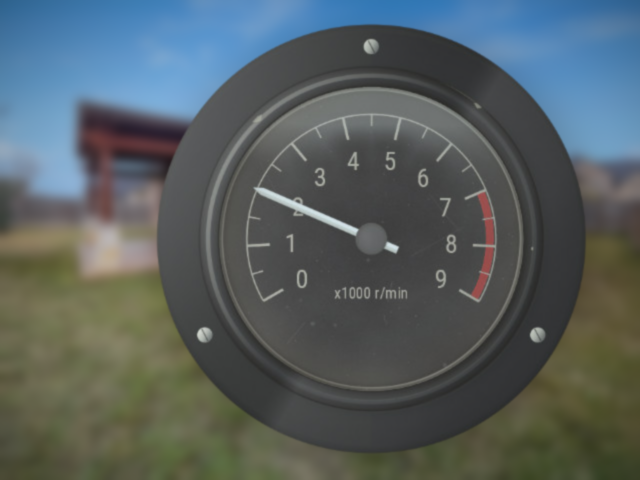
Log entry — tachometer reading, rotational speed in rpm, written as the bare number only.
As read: 2000
